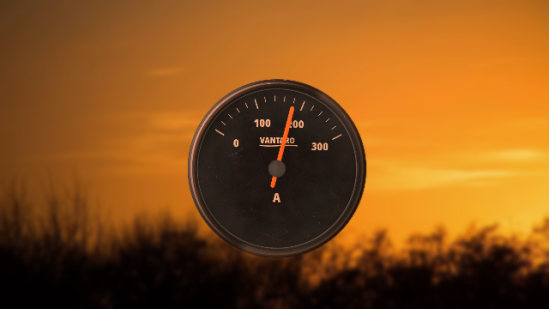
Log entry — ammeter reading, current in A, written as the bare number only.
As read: 180
